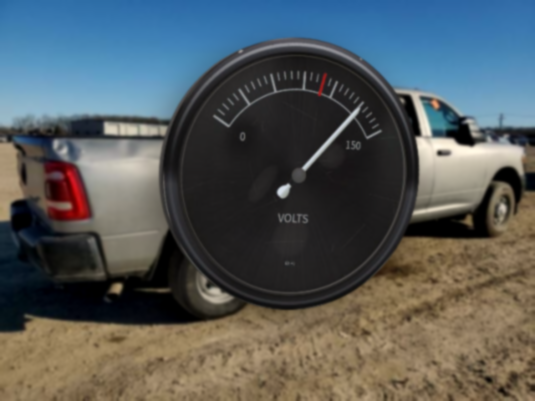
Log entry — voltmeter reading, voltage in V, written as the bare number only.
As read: 125
